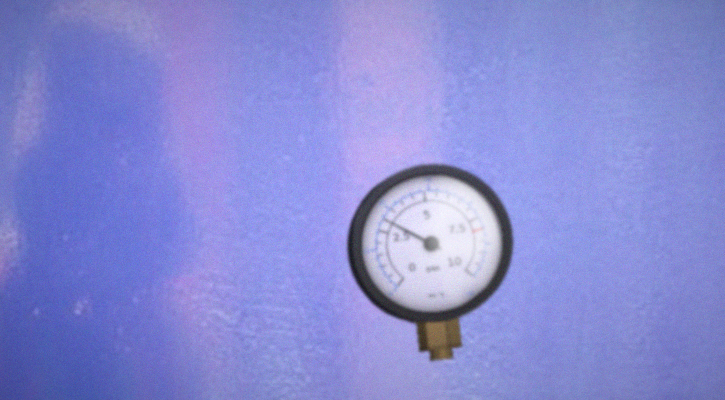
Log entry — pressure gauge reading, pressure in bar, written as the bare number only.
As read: 3
